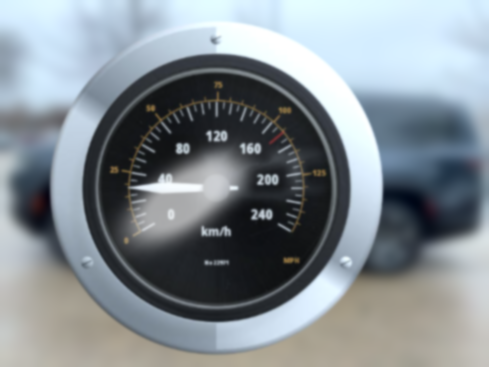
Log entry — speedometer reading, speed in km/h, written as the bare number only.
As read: 30
